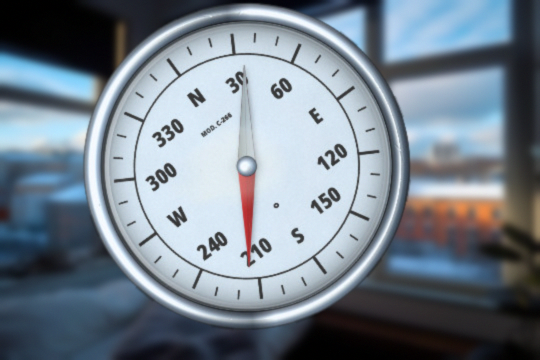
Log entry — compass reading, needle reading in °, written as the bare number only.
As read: 215
